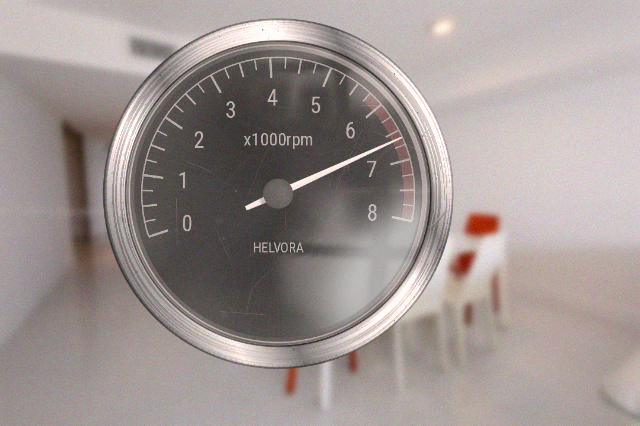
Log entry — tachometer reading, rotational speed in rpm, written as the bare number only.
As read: 6625
